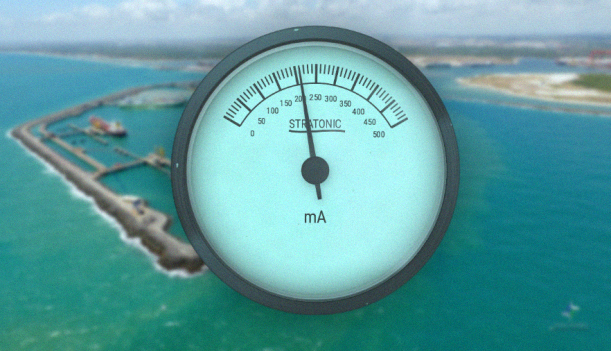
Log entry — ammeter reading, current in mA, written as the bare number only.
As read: 210
